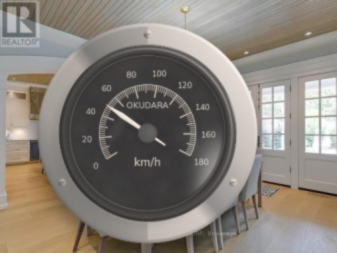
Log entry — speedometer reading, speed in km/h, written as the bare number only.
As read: 50
